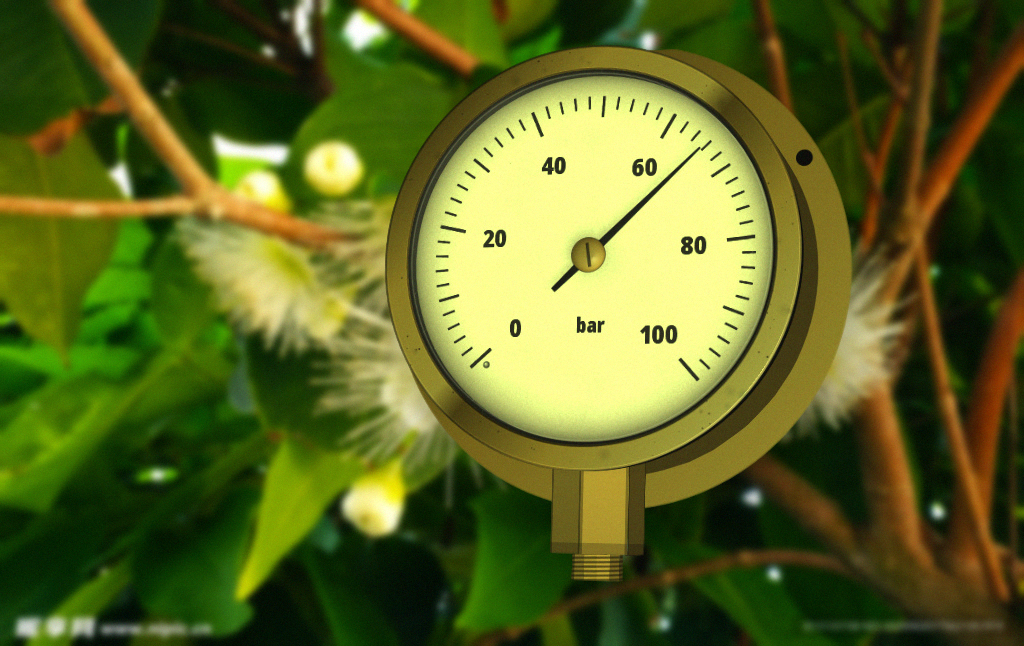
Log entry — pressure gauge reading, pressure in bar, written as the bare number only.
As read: 66
